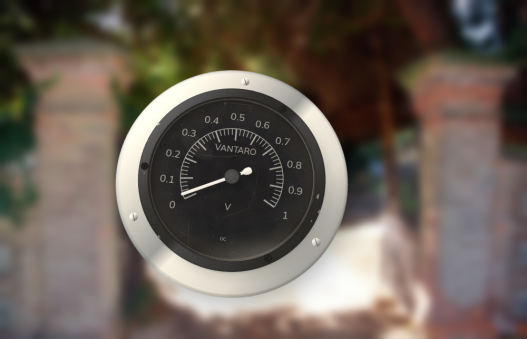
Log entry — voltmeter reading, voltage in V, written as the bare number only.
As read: 0.02
